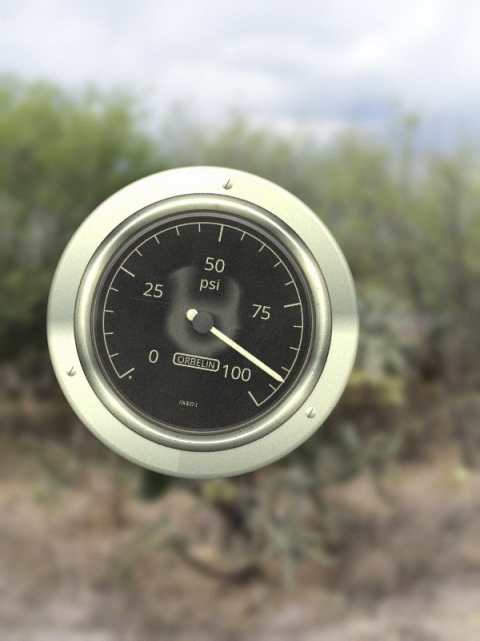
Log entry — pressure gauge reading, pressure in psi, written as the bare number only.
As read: 92.5
